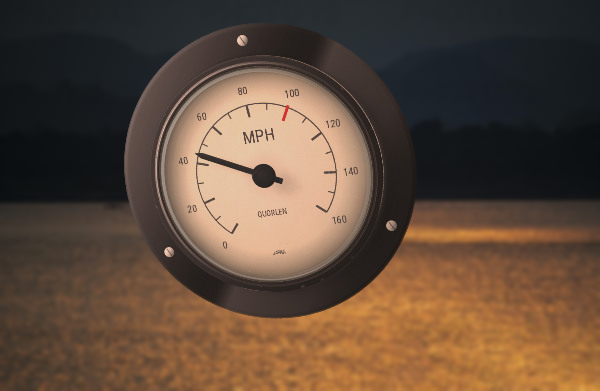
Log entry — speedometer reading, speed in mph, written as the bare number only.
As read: 45
